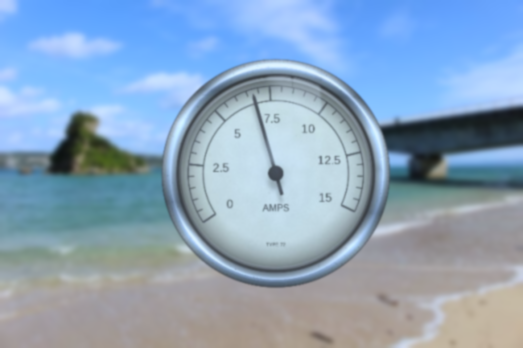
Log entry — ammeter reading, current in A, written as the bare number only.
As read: 6.75
